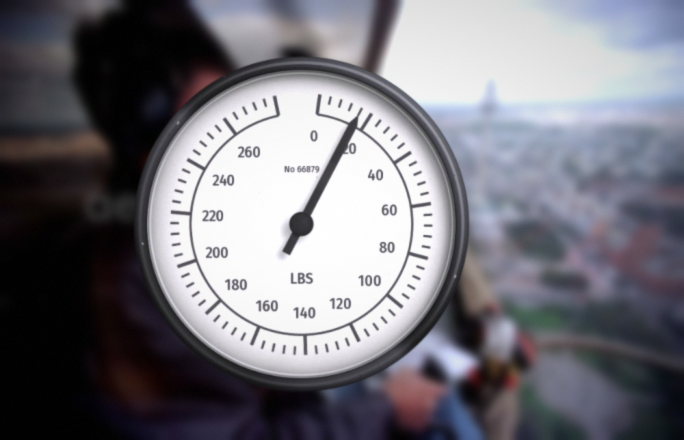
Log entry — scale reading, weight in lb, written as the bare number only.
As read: 16
